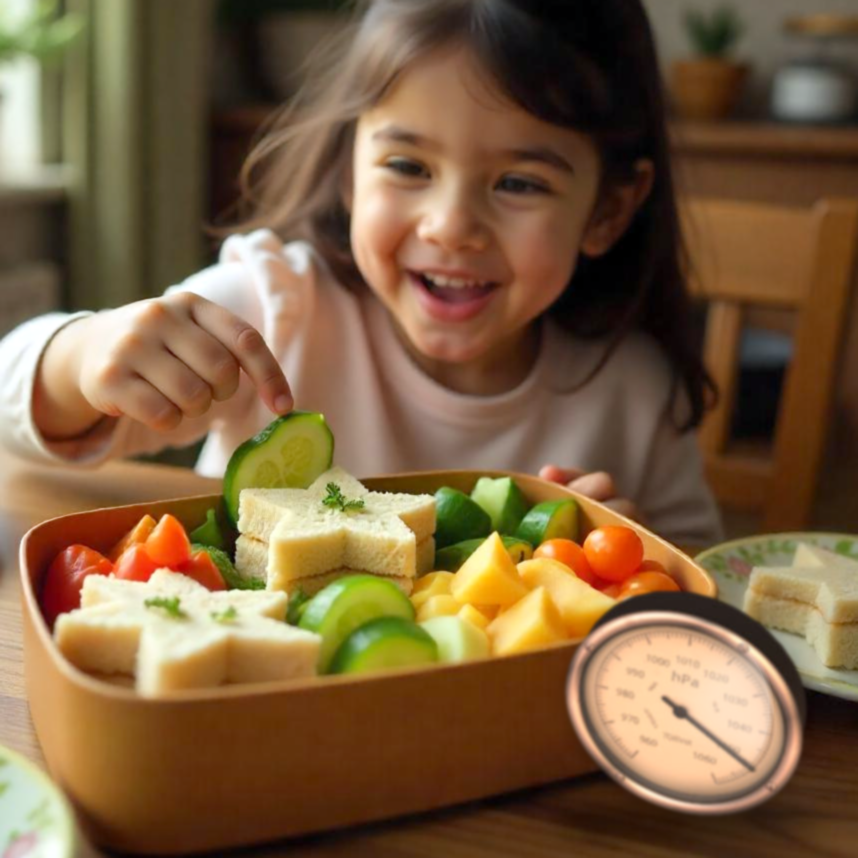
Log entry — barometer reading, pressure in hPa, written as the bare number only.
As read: 1050
